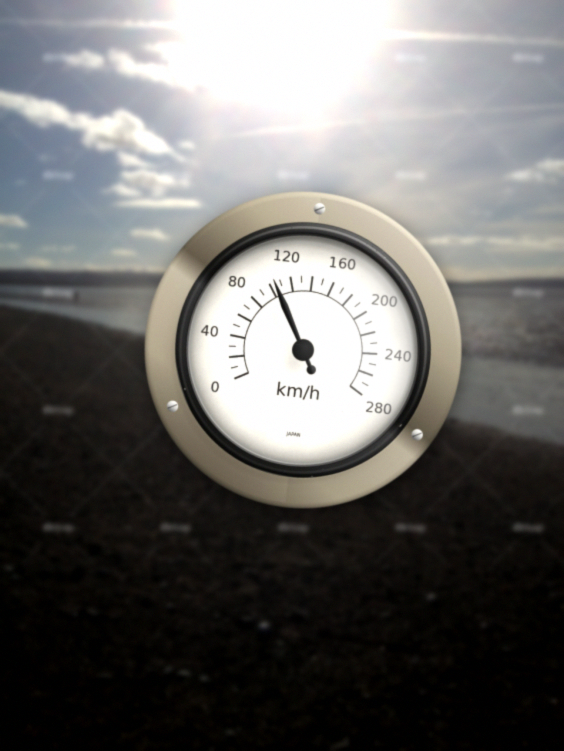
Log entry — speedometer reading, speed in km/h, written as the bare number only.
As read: 105
